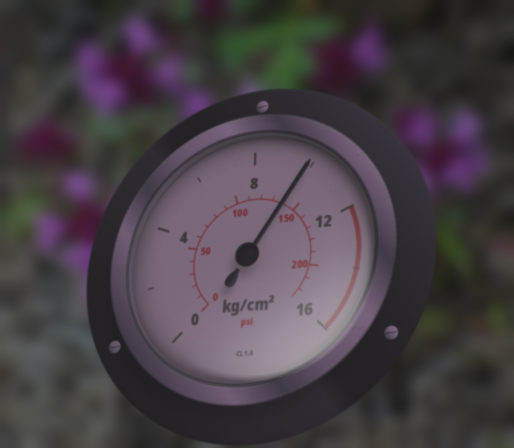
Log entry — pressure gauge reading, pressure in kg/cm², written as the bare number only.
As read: 10
